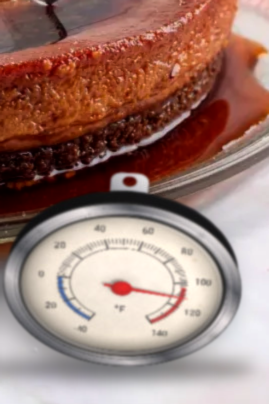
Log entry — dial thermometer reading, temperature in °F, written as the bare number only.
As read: 110
